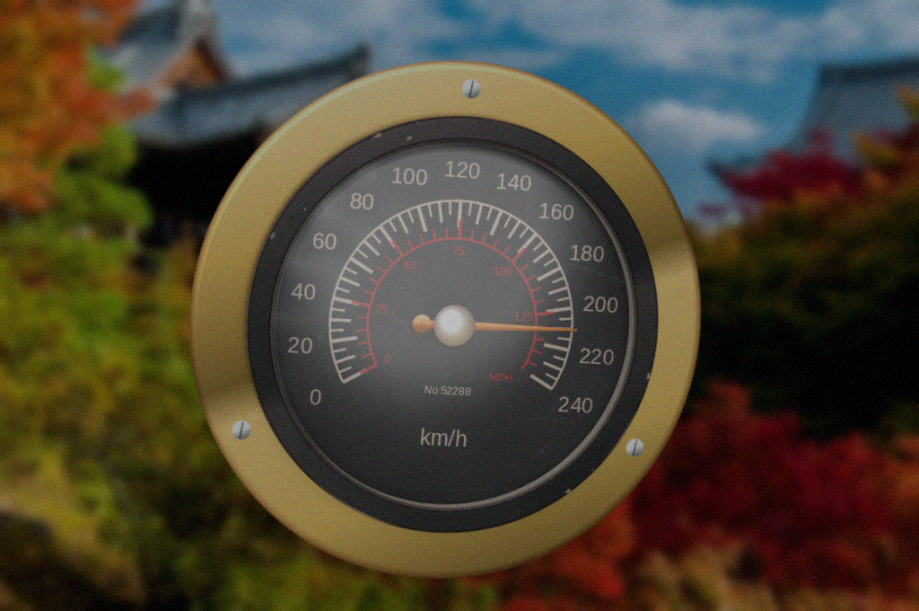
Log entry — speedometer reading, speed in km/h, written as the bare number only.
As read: 210
